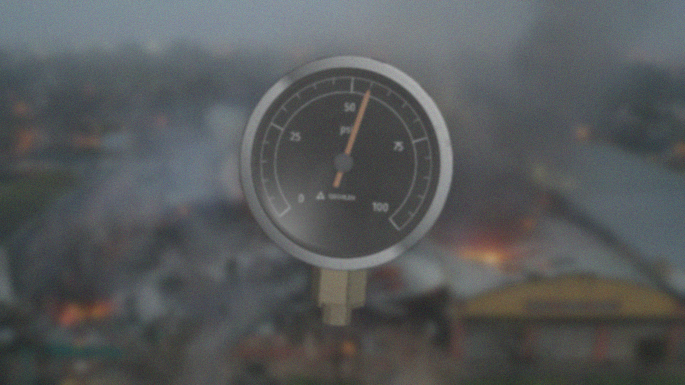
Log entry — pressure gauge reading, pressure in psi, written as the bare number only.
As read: 55
